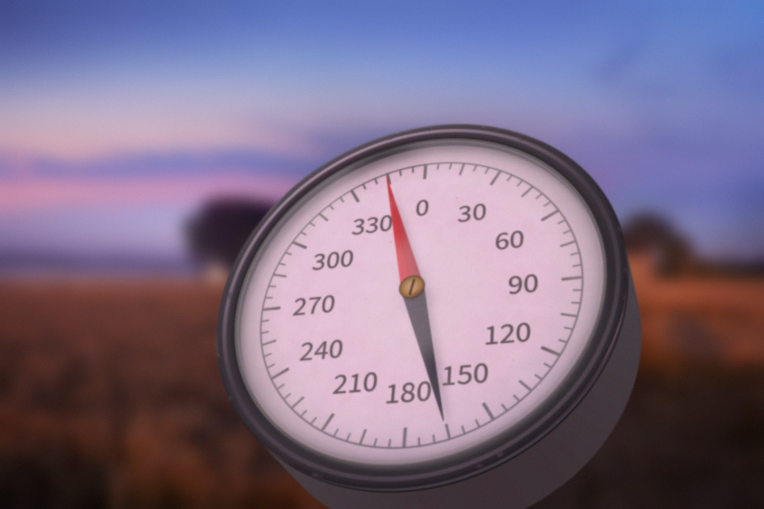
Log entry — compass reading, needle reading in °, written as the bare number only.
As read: 345
